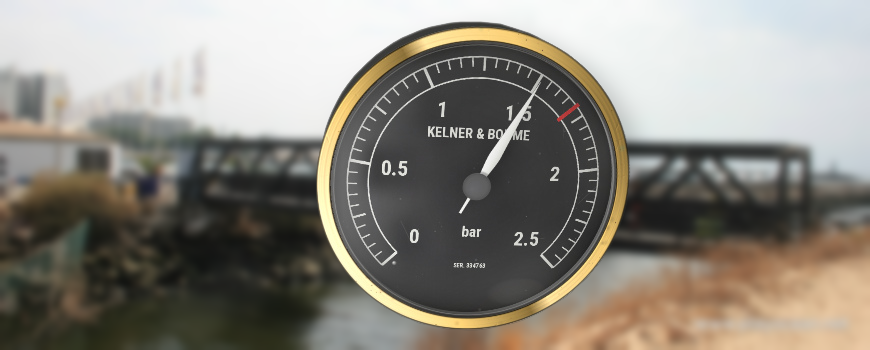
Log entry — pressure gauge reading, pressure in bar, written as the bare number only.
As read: 1.5
